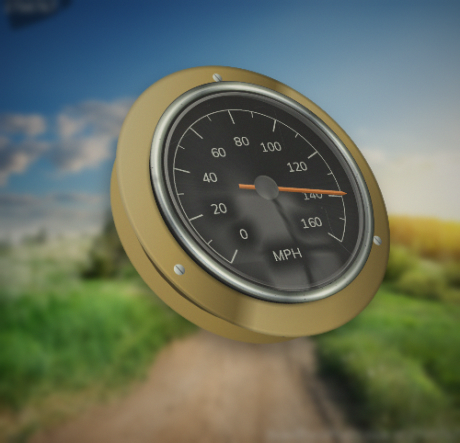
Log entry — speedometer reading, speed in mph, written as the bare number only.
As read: 140
